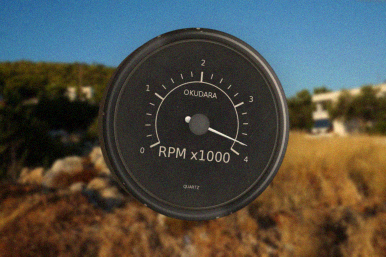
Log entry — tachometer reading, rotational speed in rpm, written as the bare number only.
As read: 3800
